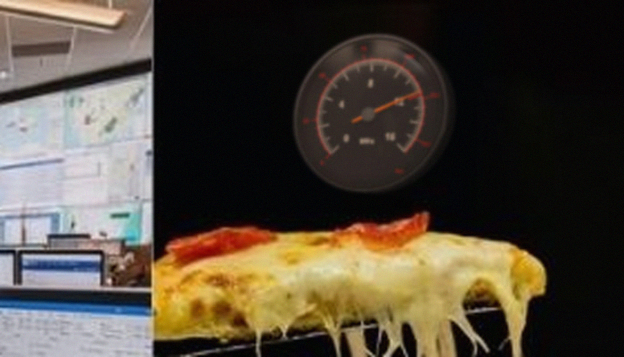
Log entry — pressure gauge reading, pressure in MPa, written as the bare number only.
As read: 12
